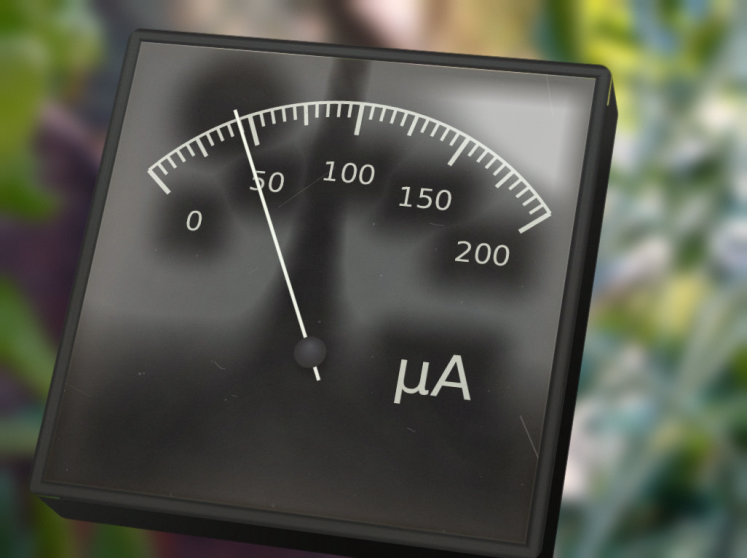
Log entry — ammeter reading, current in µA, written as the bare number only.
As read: 45
